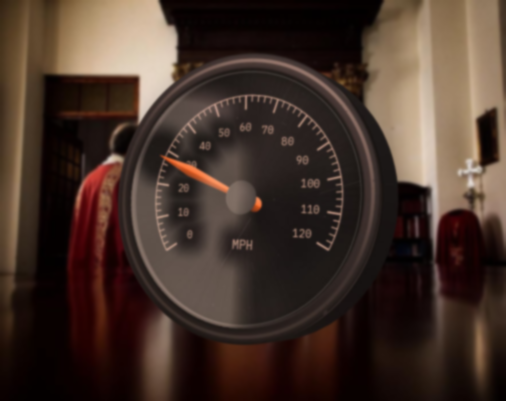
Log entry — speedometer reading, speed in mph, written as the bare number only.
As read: 28
